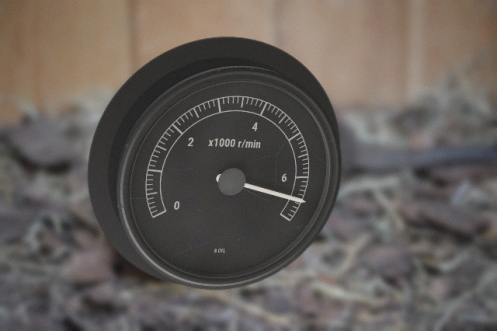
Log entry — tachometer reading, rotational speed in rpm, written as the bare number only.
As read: 6500
